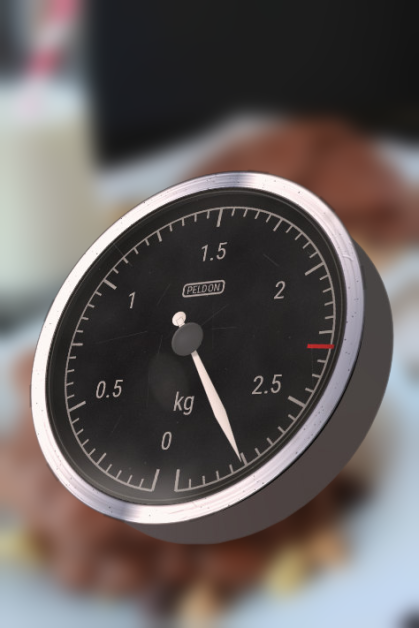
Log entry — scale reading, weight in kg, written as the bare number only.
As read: 2.75
